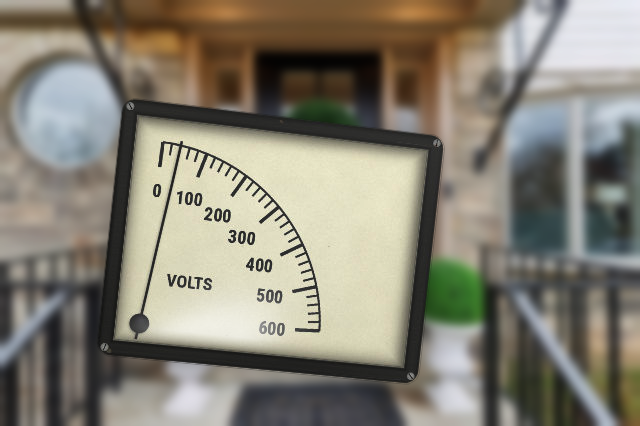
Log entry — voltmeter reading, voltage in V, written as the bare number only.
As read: 40
